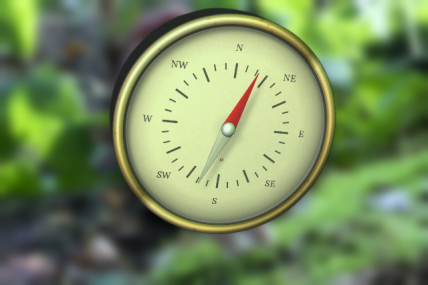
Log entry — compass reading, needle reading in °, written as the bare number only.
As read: 20
